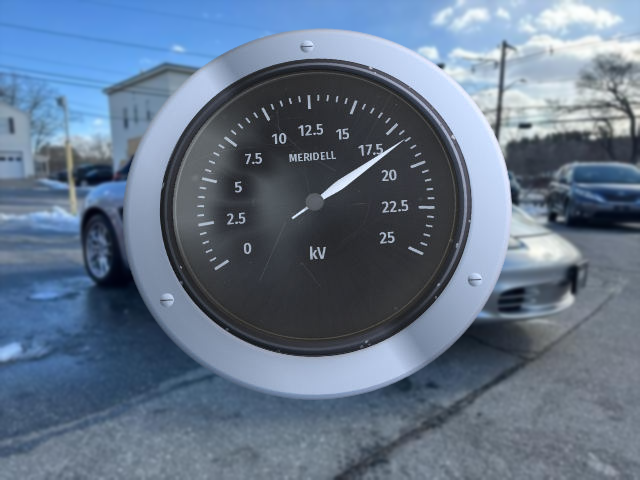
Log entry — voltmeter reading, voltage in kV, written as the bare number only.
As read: 18.5
